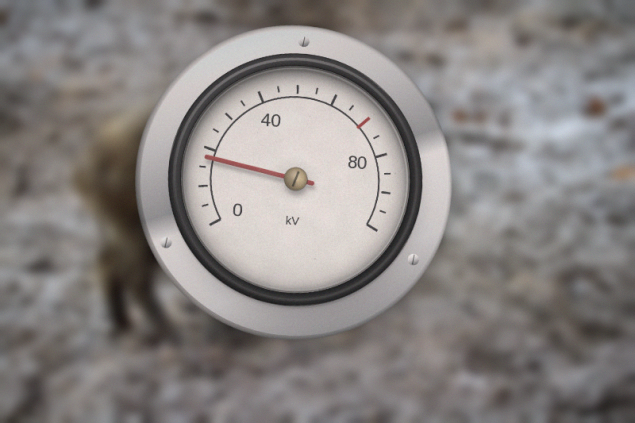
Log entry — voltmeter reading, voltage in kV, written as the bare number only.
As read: 17.5
